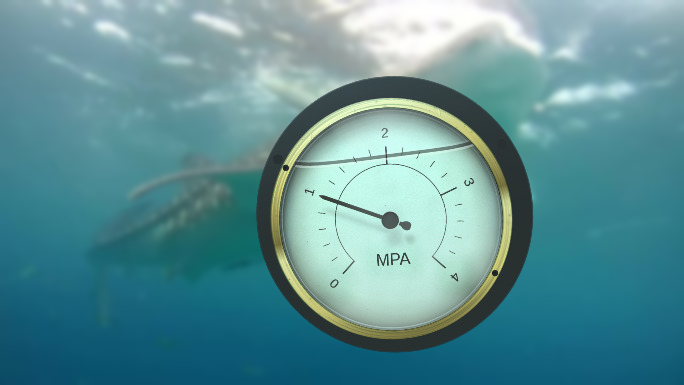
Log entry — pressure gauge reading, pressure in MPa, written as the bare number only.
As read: 1
